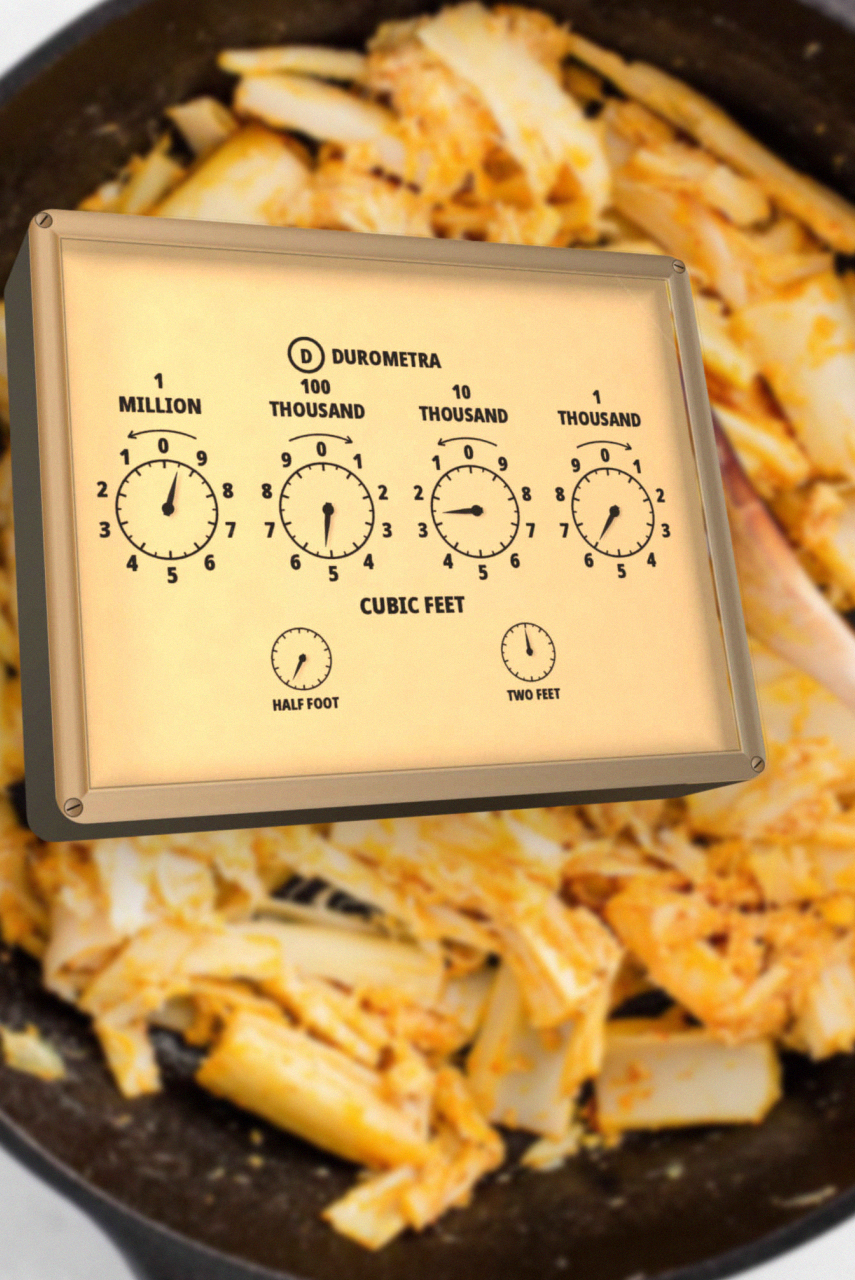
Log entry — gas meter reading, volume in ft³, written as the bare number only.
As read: 952600
